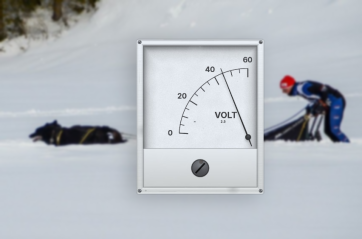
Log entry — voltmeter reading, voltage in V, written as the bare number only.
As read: 45
